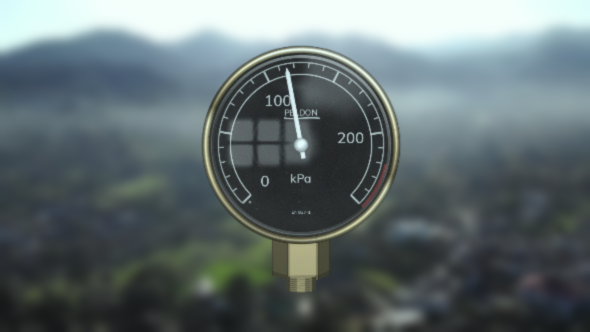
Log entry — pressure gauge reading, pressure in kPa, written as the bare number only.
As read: 115
